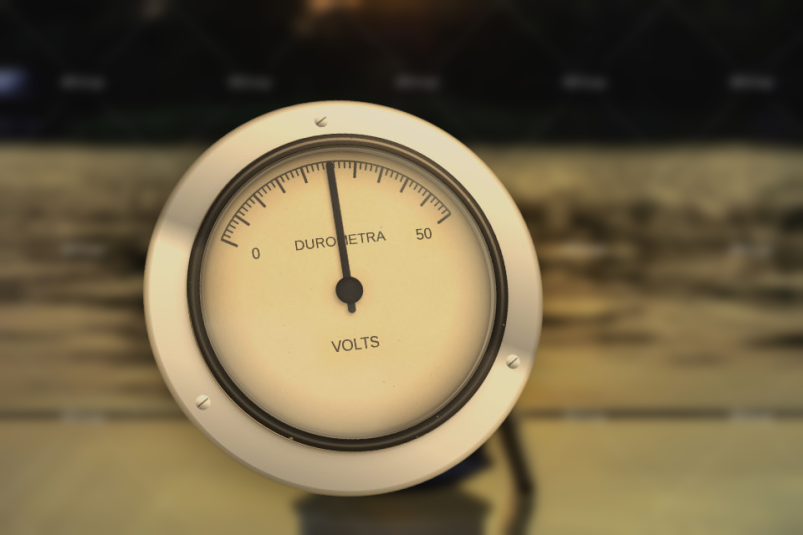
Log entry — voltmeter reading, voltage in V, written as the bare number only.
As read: 25
